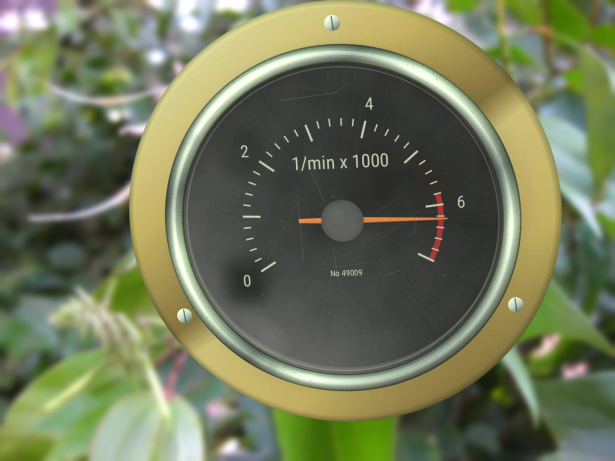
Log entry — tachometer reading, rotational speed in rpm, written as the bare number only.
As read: 6200
